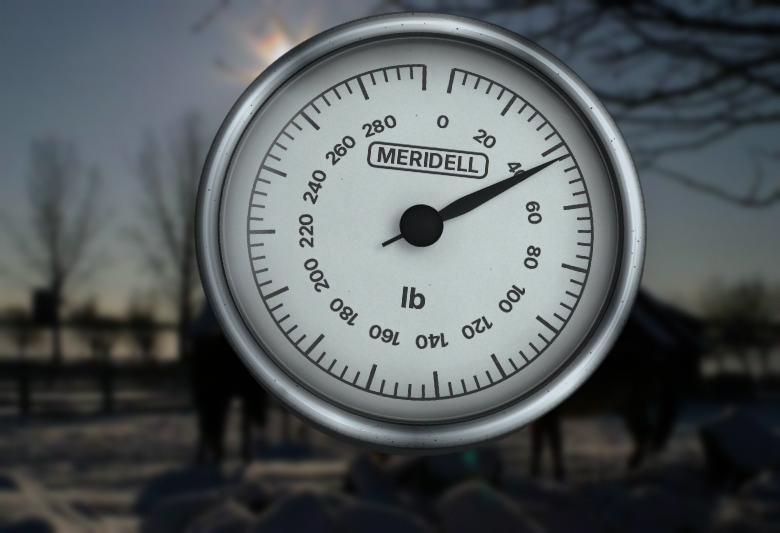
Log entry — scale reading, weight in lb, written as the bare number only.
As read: 44
